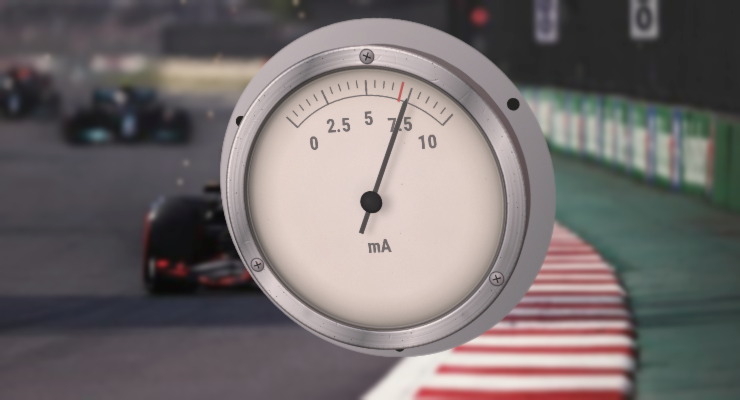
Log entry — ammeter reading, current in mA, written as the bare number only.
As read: 7.5
